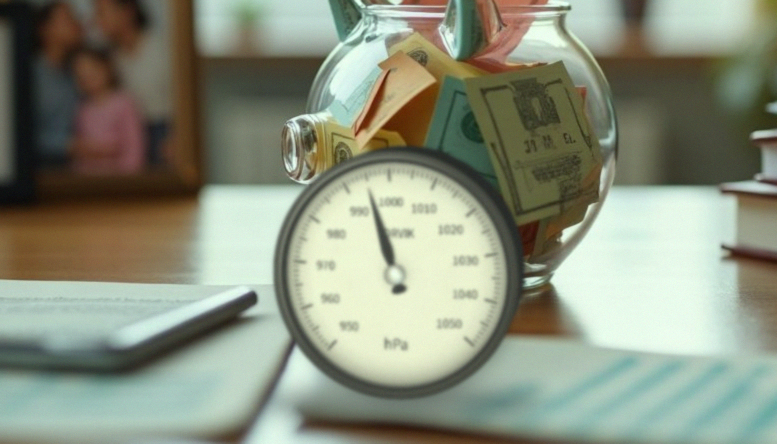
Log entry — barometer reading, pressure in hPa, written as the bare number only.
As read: 995
